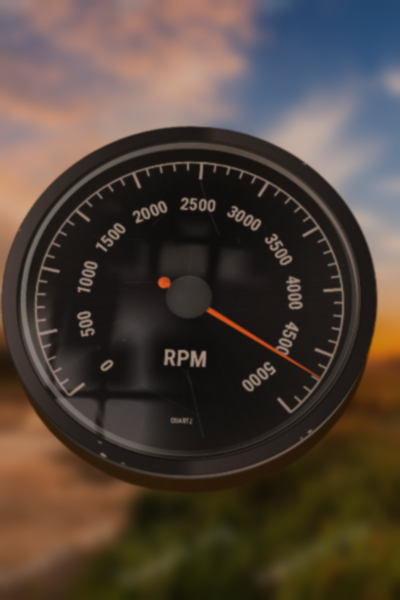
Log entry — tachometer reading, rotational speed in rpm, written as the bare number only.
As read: 4700
